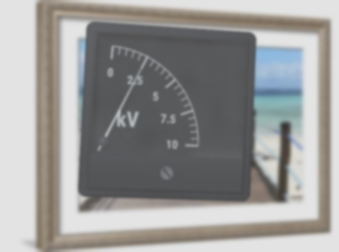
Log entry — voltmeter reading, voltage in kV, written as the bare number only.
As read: 2.5
